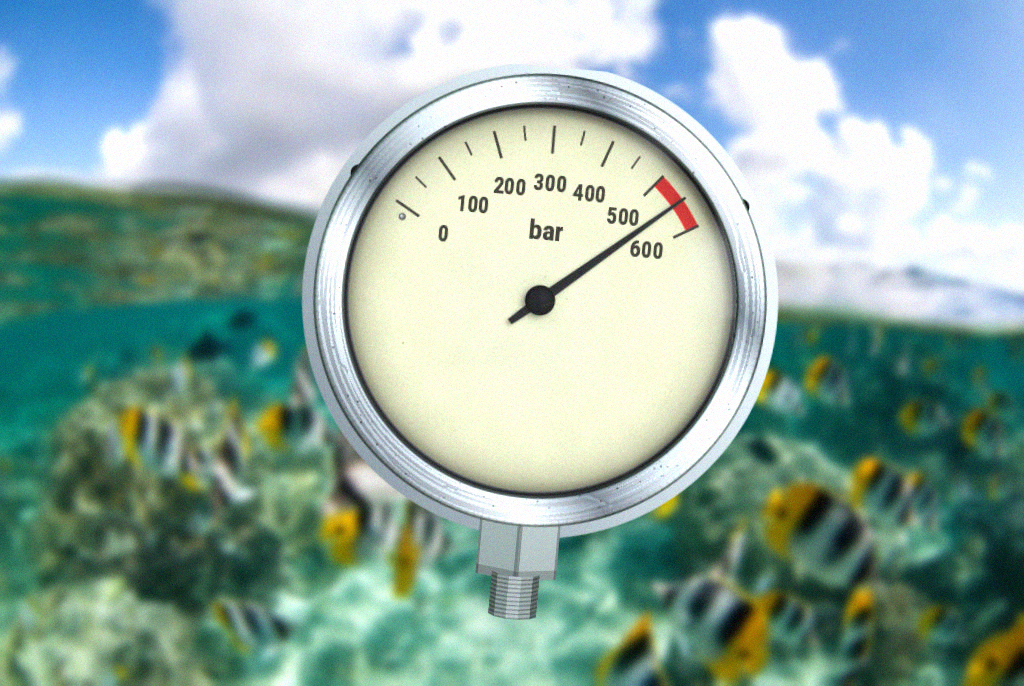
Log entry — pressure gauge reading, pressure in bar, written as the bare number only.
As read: 550
